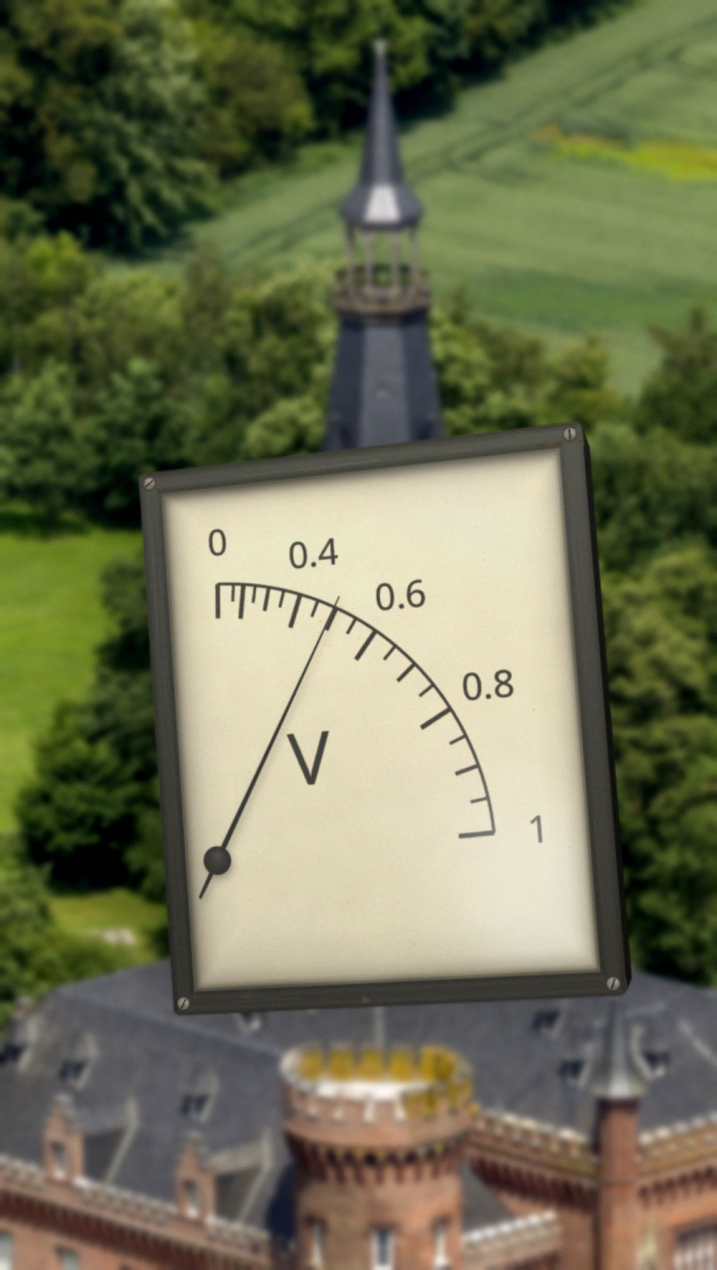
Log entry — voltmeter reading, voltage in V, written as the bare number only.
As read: 0.5
